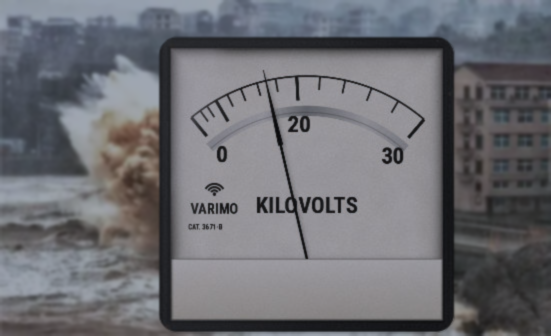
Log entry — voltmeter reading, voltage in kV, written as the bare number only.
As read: 17
